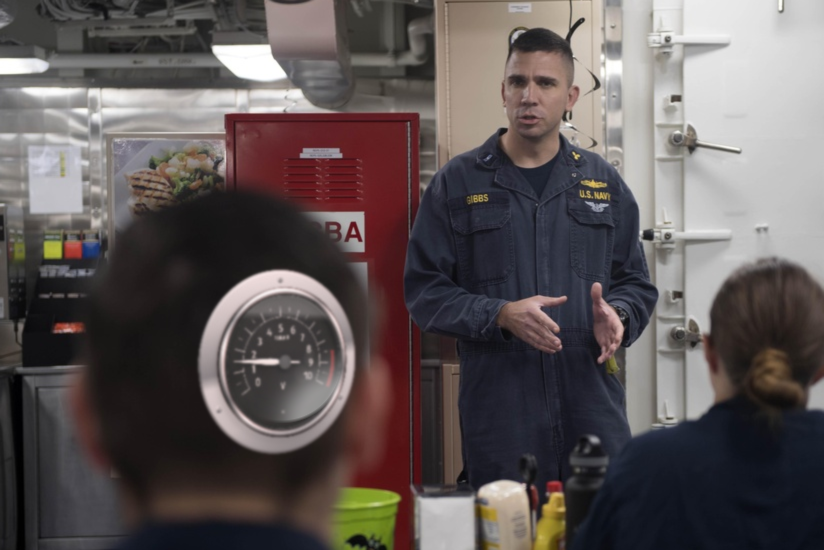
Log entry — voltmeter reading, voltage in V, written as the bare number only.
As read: 1.5
